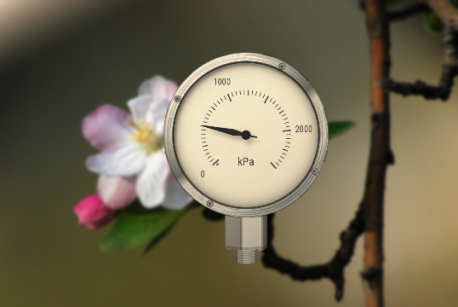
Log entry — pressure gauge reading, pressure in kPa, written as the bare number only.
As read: 500
